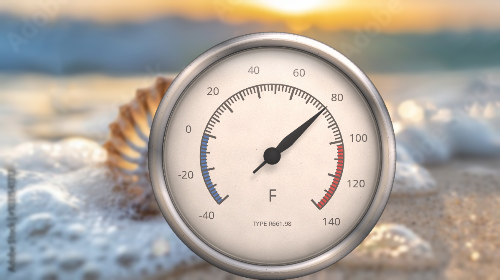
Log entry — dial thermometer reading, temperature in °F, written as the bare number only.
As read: 80
